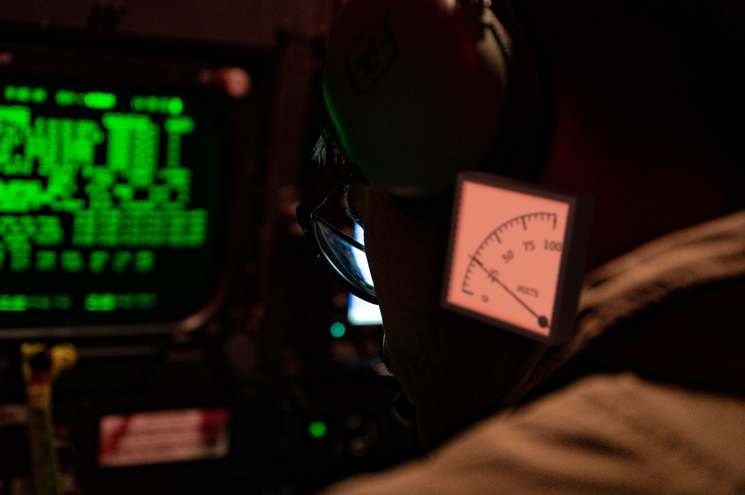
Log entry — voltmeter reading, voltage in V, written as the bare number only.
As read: 25
